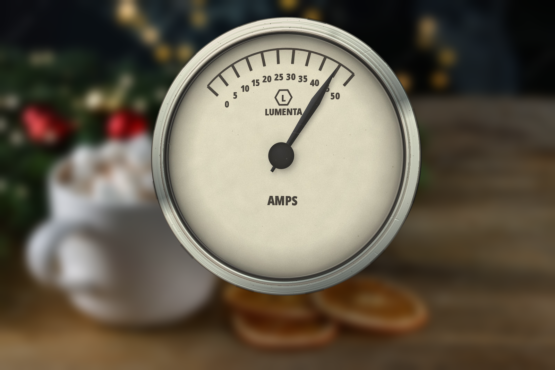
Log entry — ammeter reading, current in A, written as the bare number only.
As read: 45
